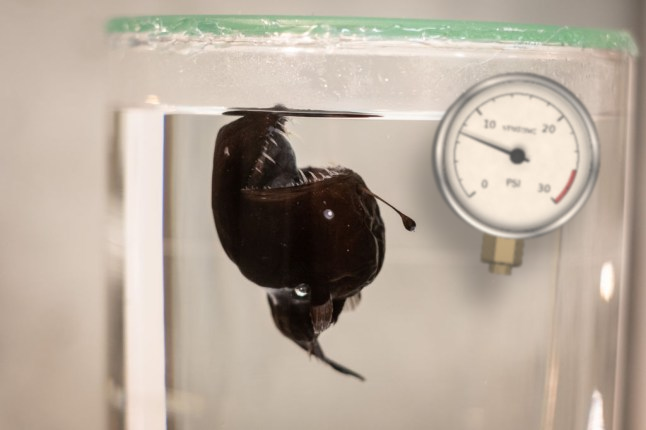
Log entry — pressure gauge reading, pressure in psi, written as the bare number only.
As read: 7
